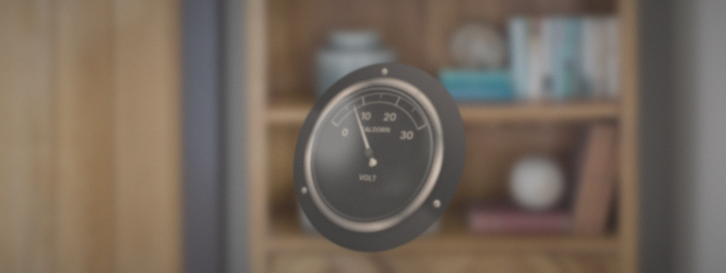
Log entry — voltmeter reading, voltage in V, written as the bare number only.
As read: 7.5
